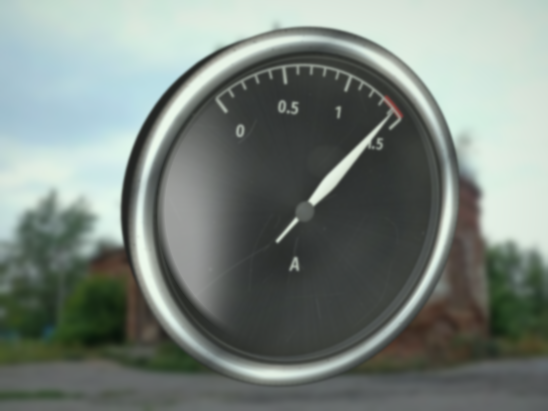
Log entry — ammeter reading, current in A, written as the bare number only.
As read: 1.4
